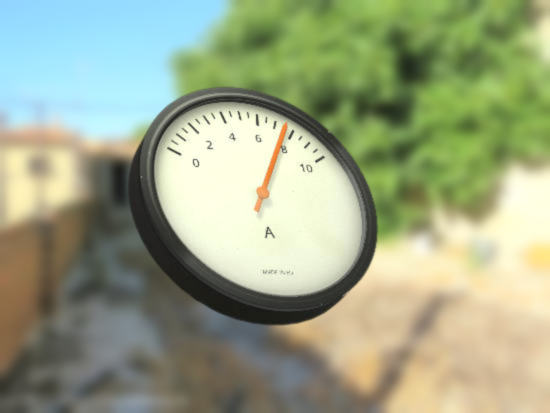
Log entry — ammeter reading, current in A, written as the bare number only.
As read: 7.5
